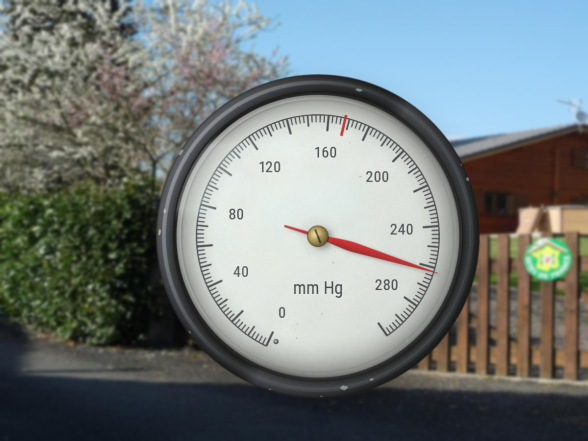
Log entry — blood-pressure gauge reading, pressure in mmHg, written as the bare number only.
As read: 262
